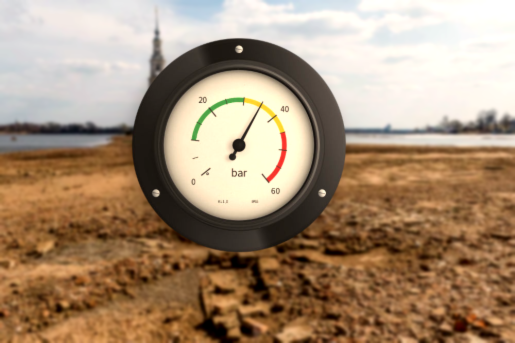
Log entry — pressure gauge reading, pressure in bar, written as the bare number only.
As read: 35
